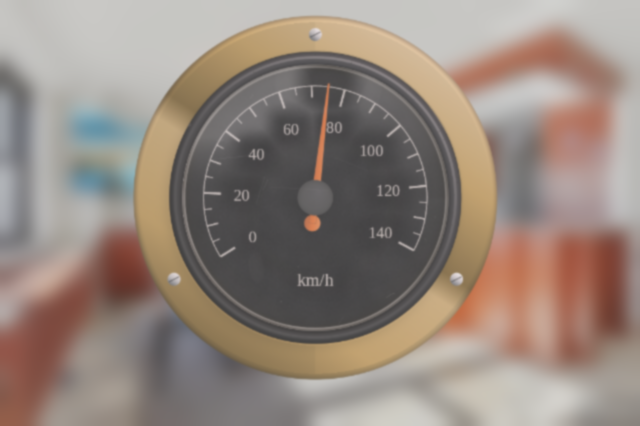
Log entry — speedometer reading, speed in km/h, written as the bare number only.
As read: 75
